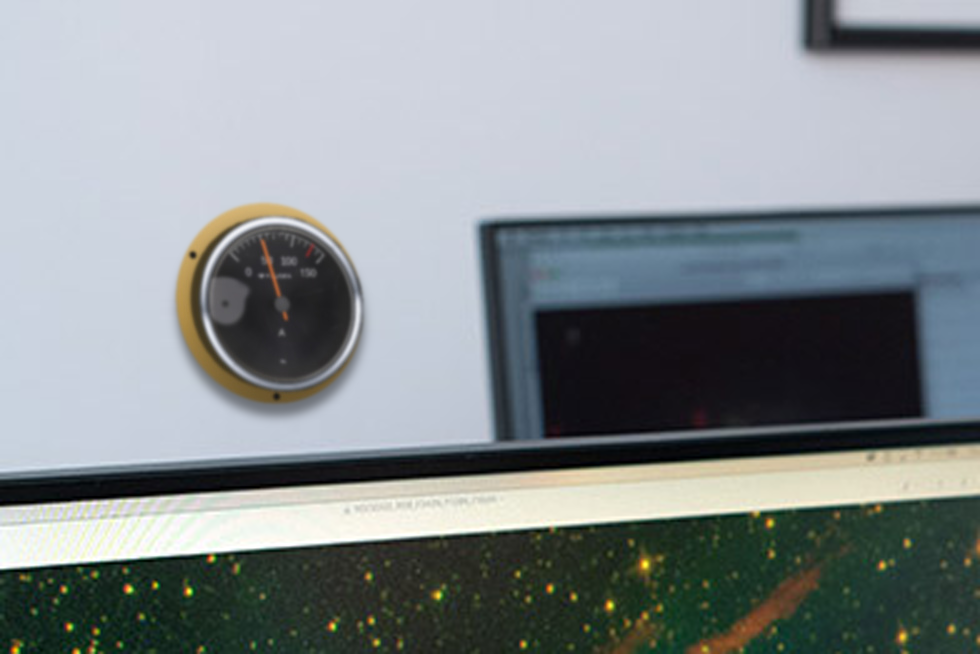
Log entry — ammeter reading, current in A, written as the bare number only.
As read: 50
